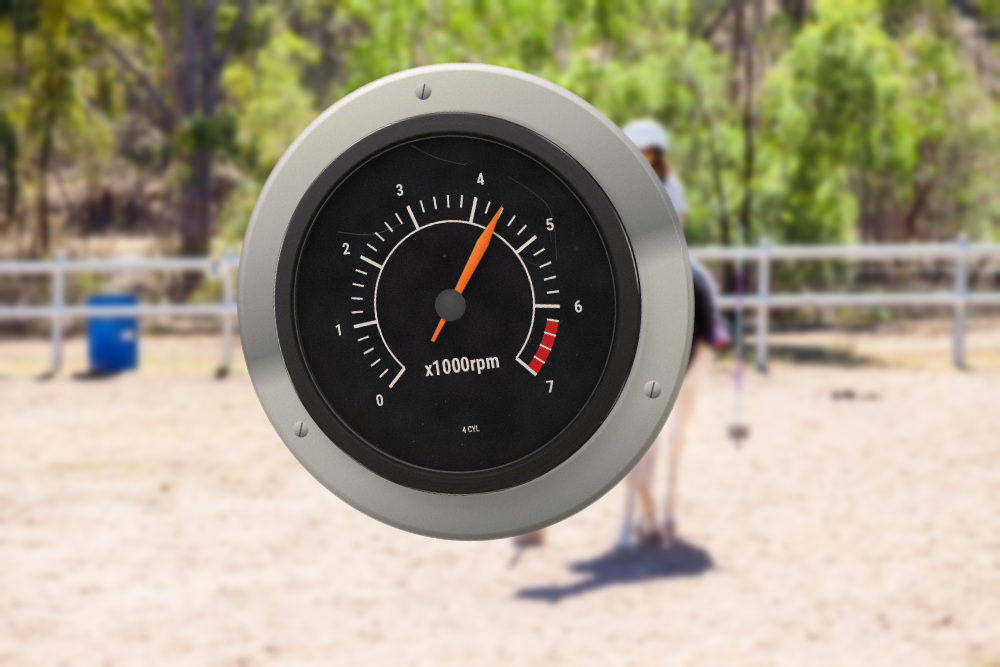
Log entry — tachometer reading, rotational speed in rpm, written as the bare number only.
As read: 4400
